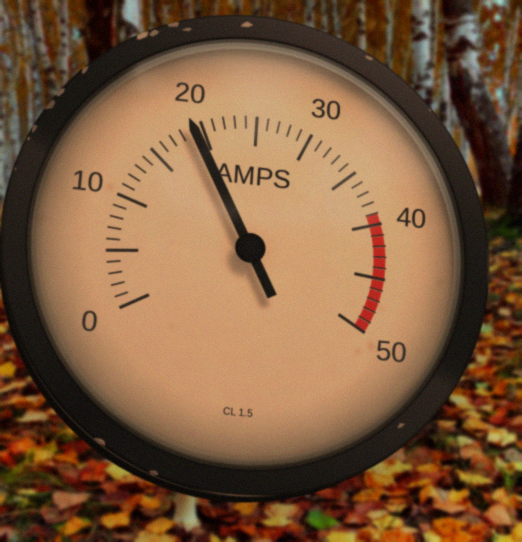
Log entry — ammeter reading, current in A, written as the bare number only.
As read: 19
